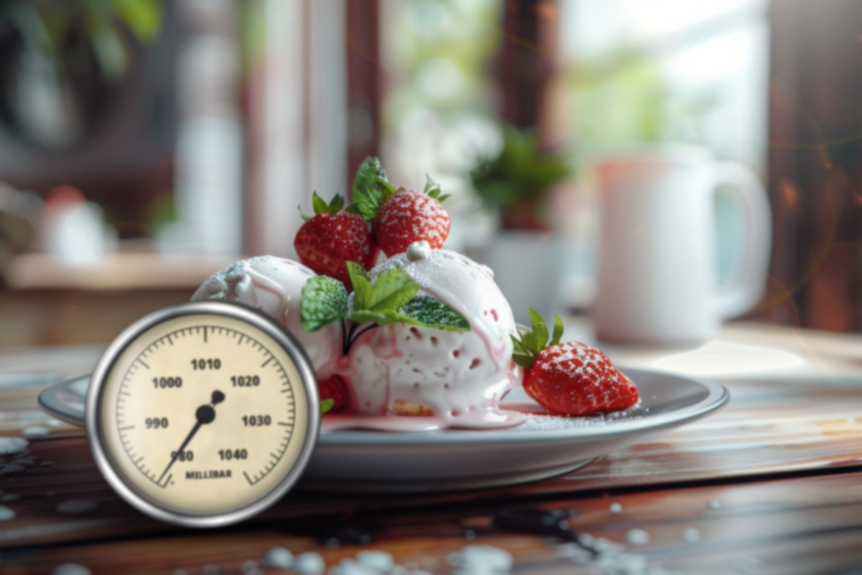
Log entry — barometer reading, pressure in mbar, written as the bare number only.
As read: 981
